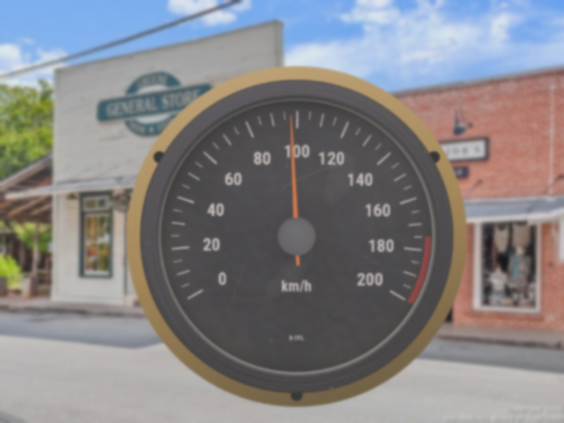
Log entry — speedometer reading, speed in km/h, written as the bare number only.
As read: 97.5
